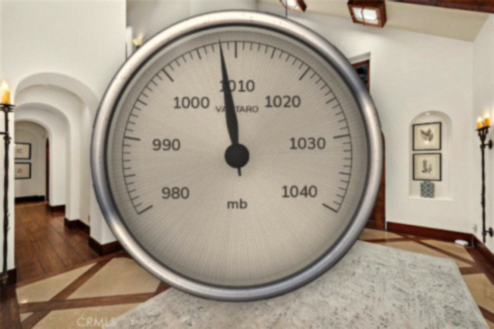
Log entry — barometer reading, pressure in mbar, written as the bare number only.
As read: 1008
